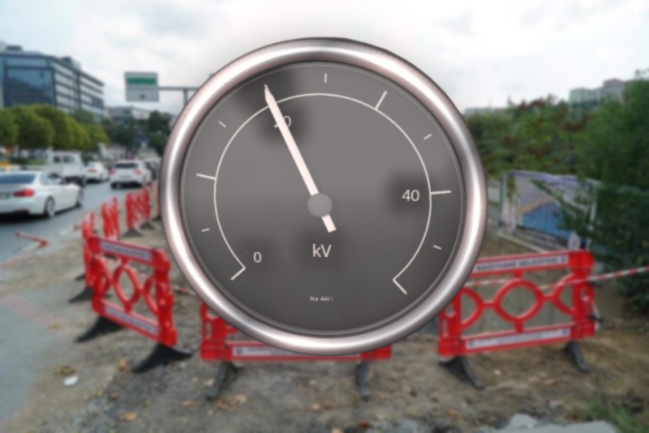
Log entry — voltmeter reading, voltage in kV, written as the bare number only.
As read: 20
